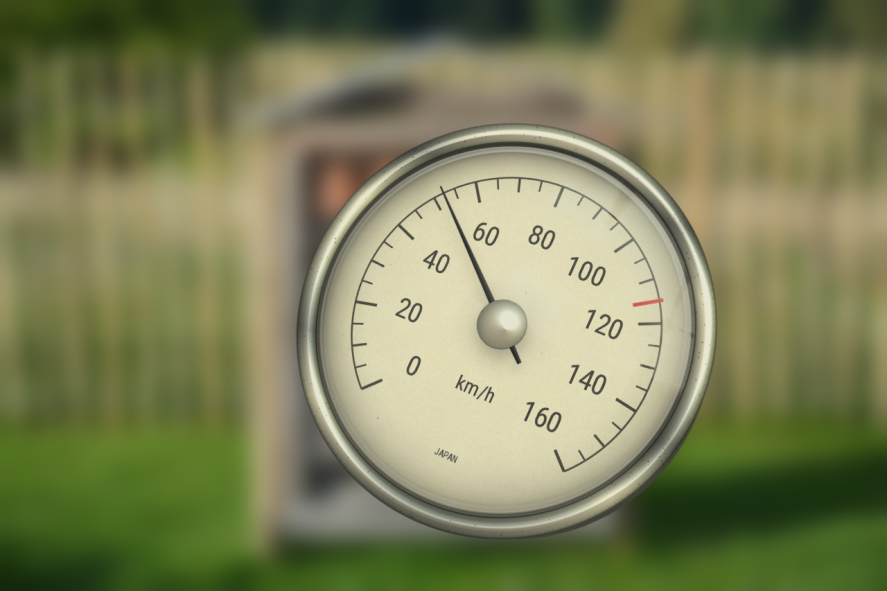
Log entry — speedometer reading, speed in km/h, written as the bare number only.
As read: 52.5
